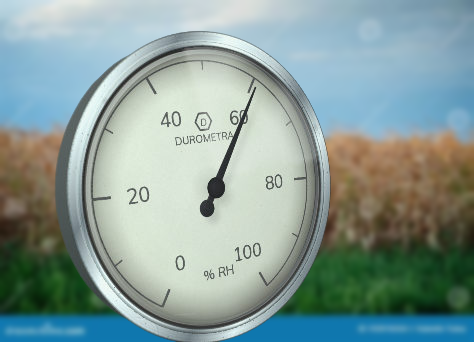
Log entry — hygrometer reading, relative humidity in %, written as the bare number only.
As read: 60
